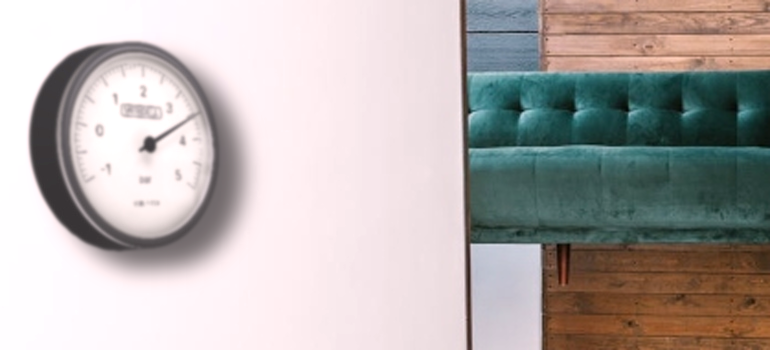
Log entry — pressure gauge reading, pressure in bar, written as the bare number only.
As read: 3.5
